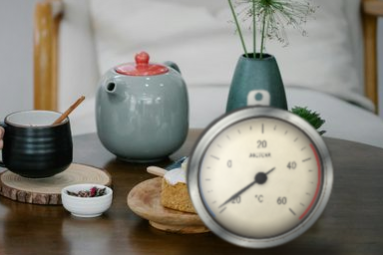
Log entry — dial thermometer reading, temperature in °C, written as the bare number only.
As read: -18
